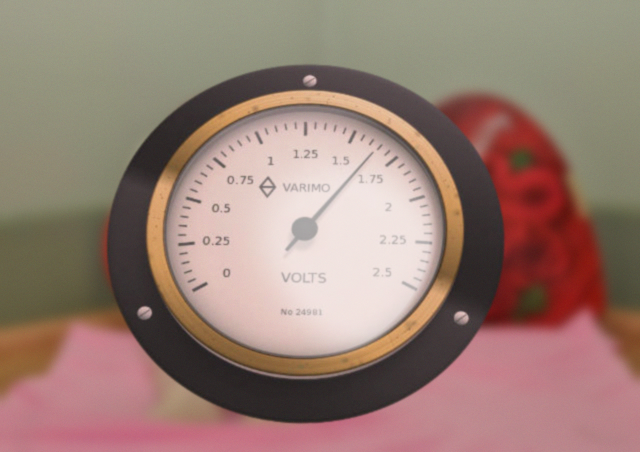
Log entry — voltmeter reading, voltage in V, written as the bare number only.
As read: 1.65
